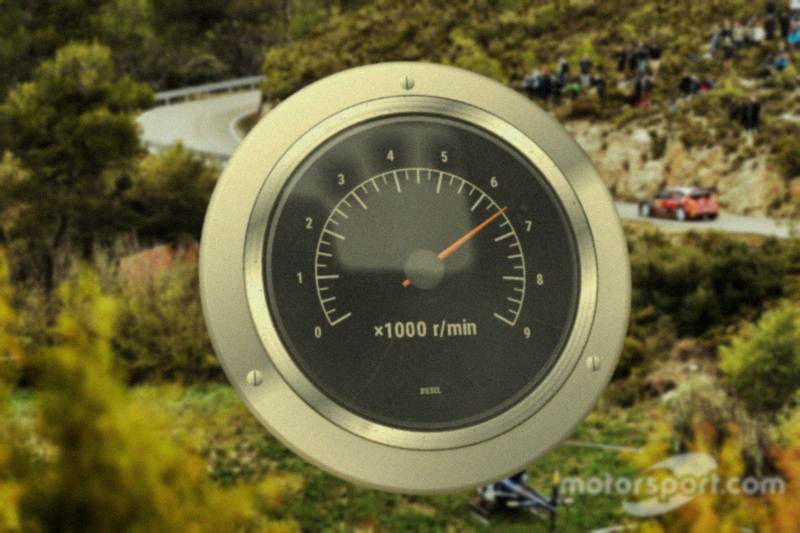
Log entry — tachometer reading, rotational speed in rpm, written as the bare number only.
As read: 6500
